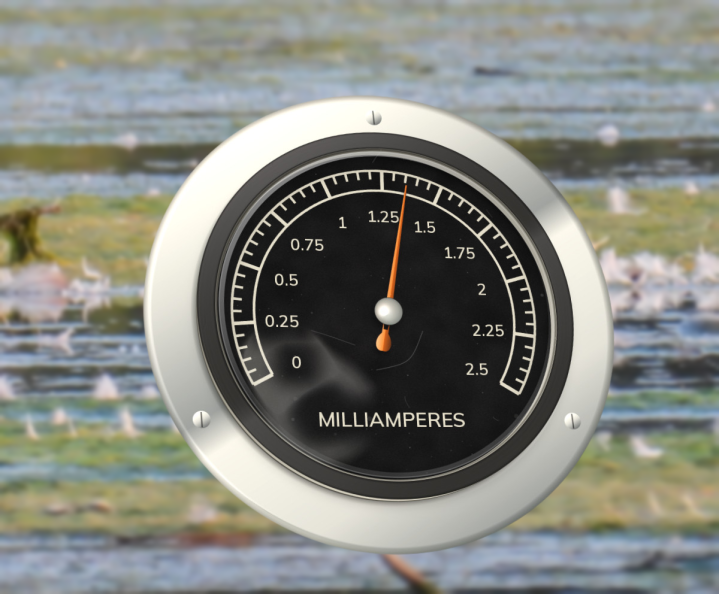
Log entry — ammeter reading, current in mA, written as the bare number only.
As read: 1.35
